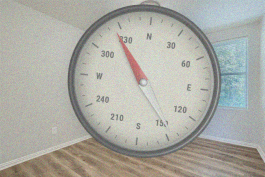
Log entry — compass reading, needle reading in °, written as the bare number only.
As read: 325
